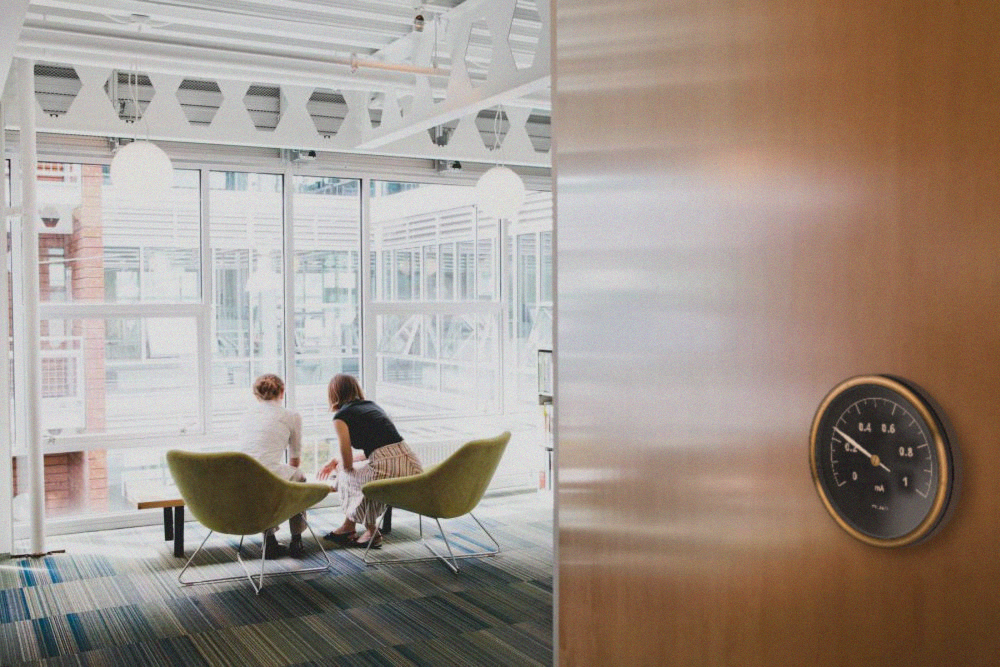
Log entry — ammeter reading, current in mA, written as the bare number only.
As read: 0.25
